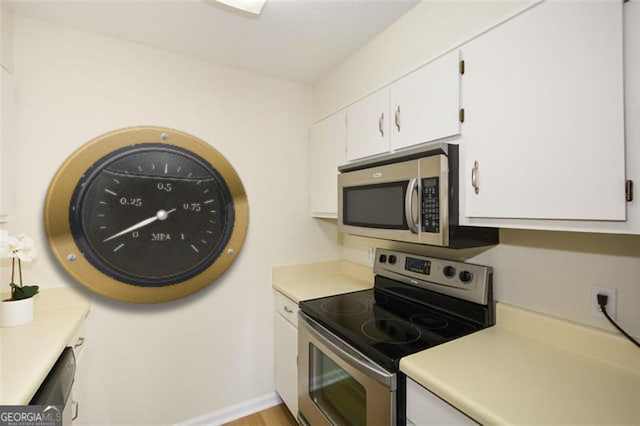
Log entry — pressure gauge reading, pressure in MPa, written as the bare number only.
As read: 0.05
